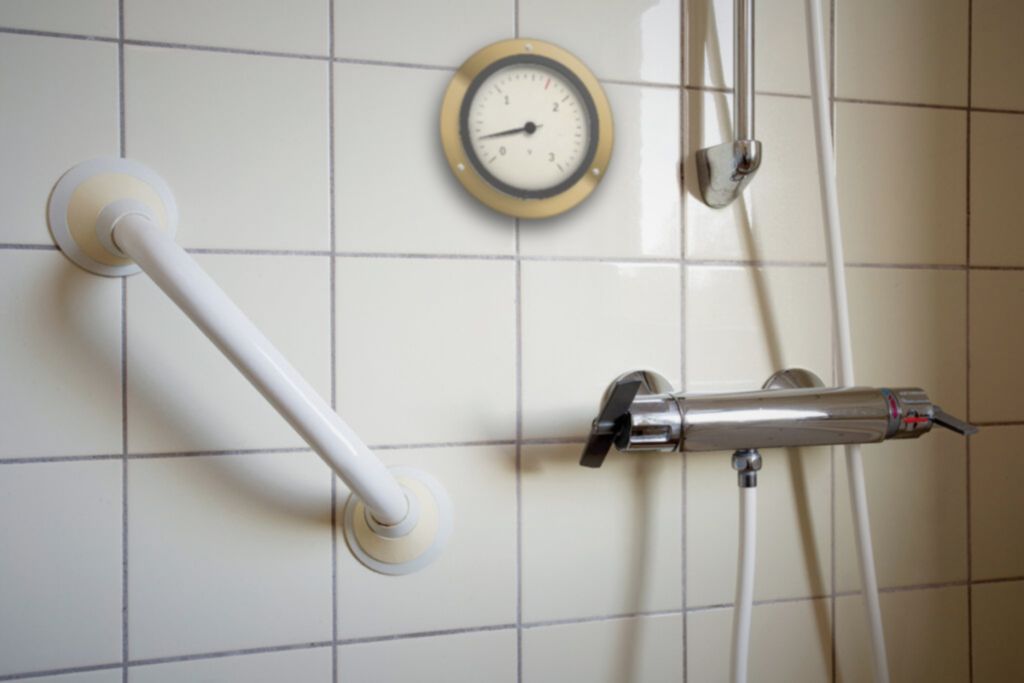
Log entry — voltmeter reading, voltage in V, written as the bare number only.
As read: 0.3
